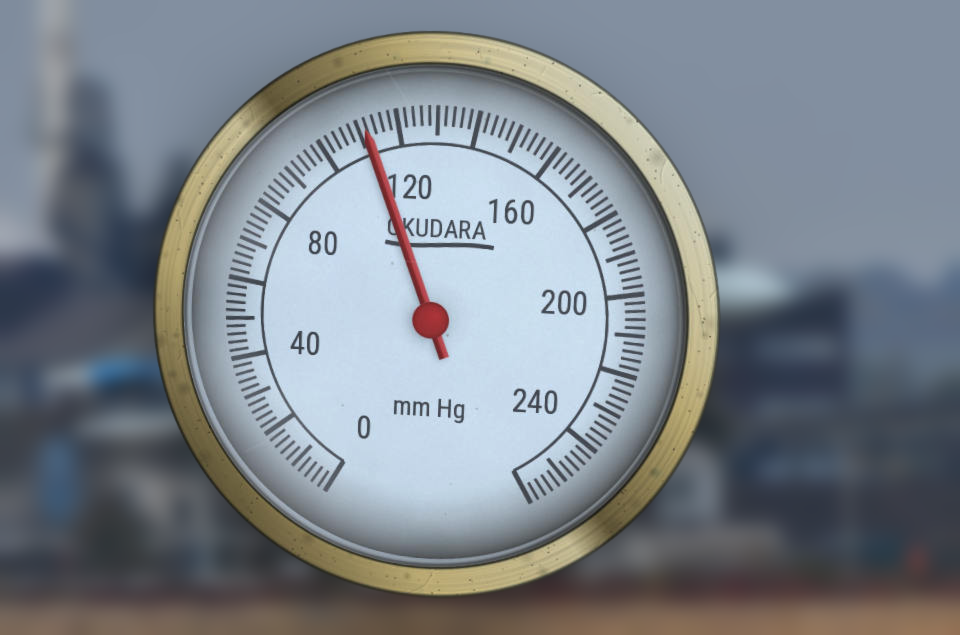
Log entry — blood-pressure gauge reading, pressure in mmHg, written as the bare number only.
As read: 112
